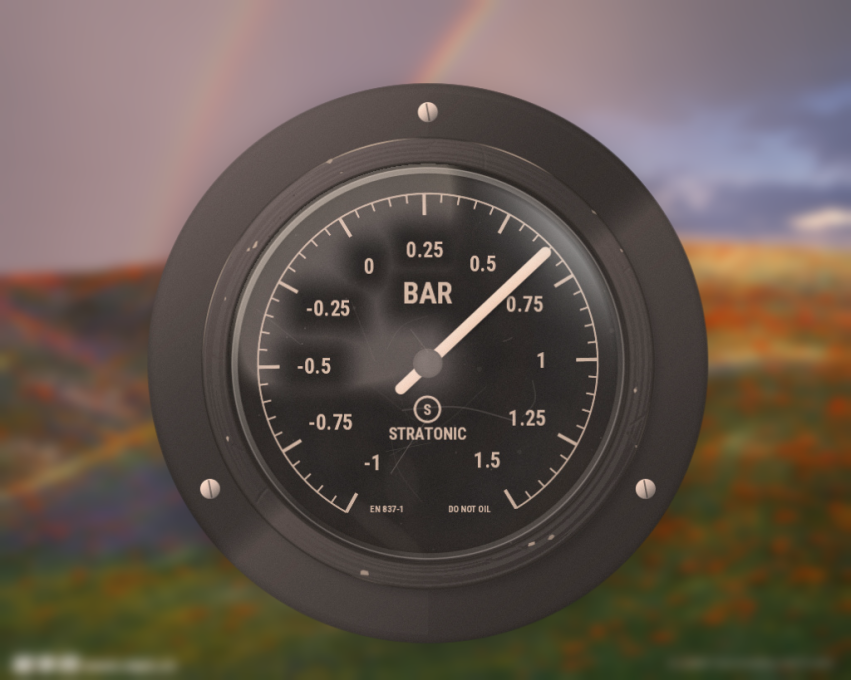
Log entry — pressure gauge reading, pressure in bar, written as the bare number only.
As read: 0.65
